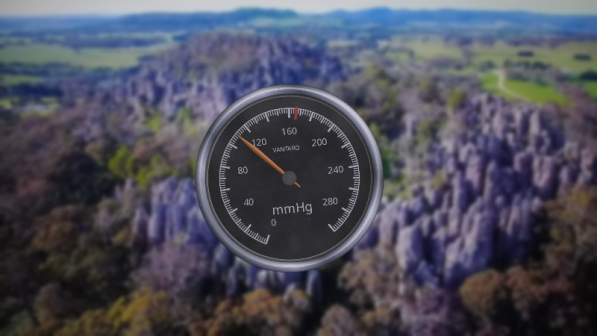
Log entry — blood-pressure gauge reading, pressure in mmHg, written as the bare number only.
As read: 110
